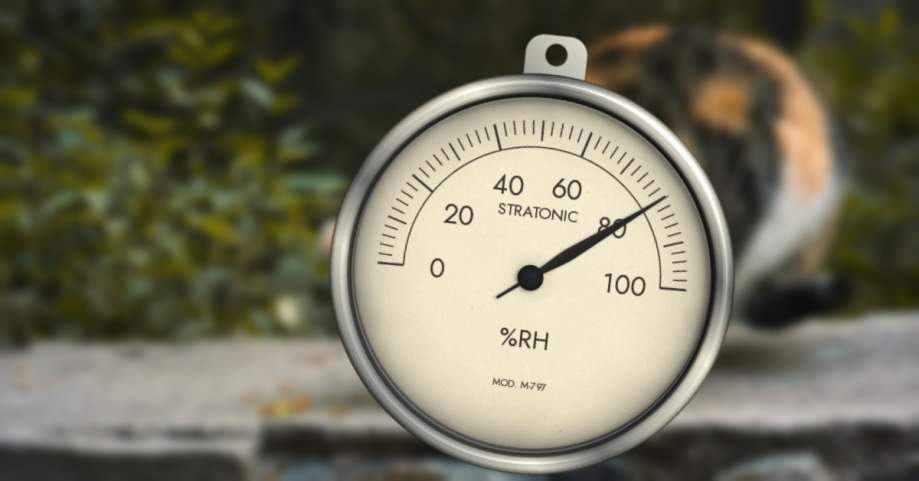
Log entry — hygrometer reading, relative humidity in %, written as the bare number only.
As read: 80
